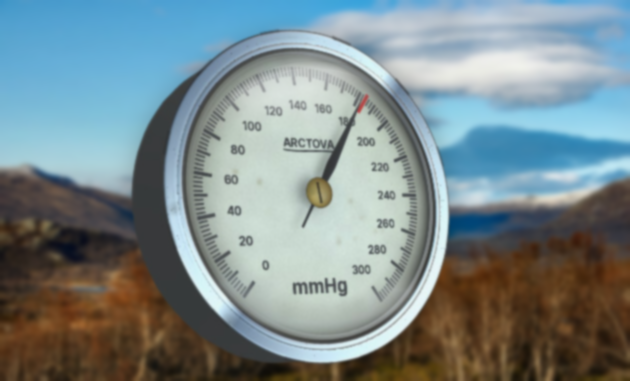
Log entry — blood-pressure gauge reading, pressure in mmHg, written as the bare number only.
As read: 180
